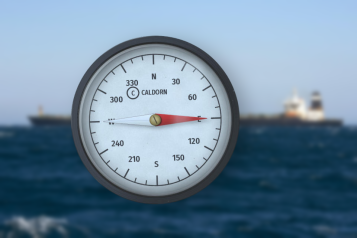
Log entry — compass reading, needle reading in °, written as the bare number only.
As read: 90
